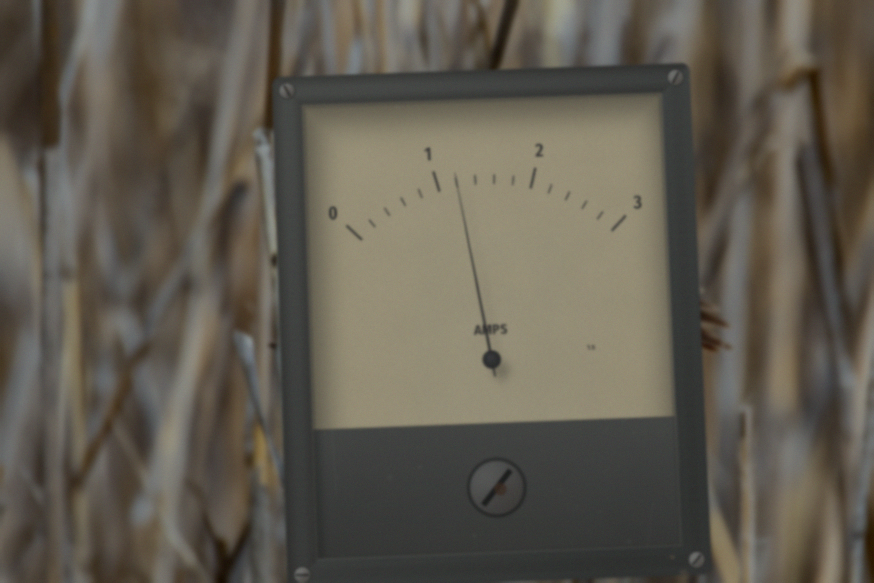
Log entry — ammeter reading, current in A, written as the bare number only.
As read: 1.2
